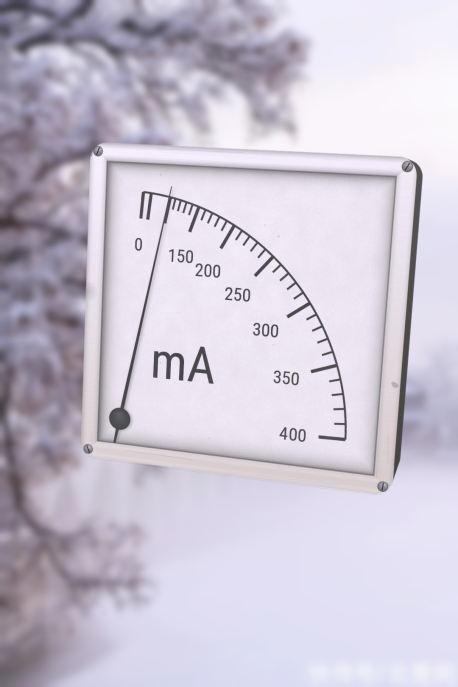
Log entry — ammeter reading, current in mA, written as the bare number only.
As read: 100
